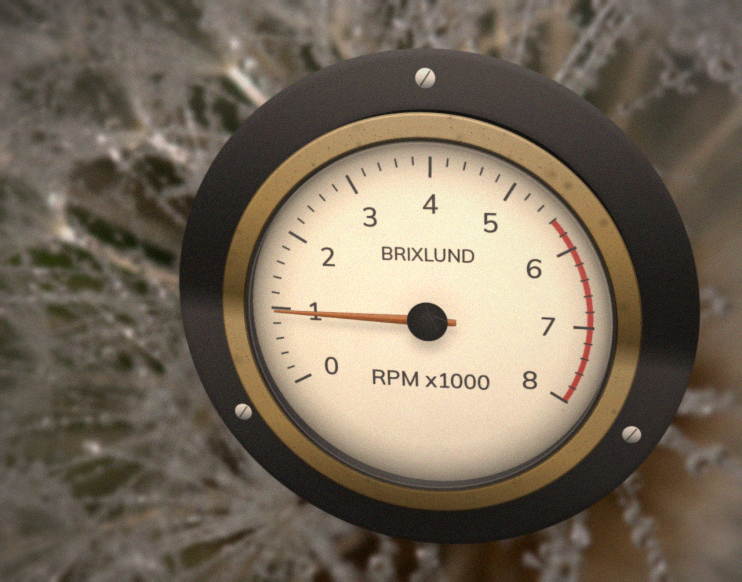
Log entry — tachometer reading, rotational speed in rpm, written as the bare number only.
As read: 1000
